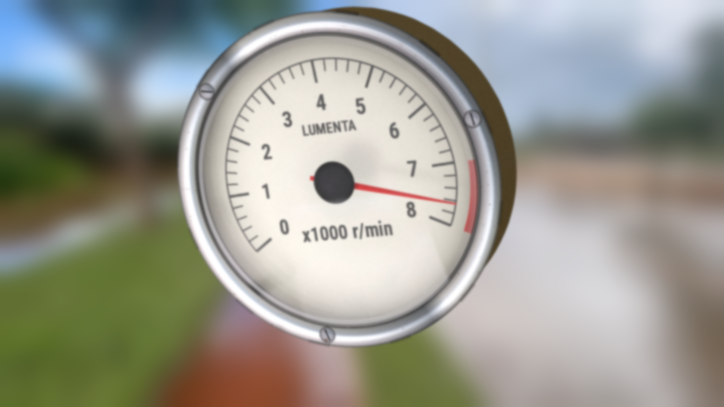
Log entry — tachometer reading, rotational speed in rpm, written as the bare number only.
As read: 7600
